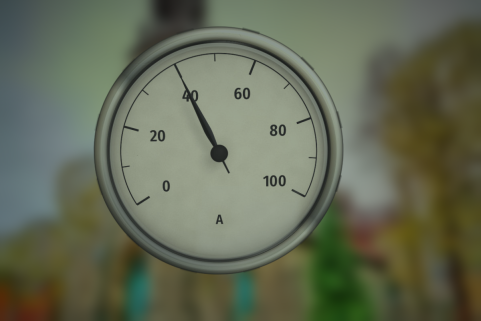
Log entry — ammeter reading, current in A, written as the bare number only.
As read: 40
